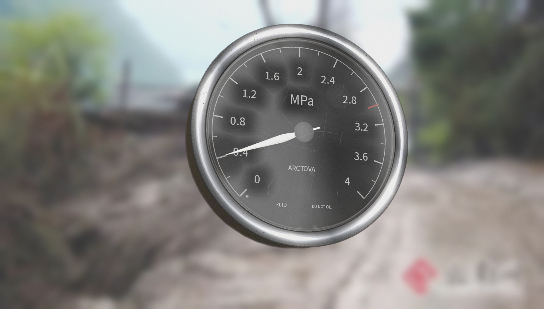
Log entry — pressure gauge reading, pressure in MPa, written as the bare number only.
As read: 0.4
